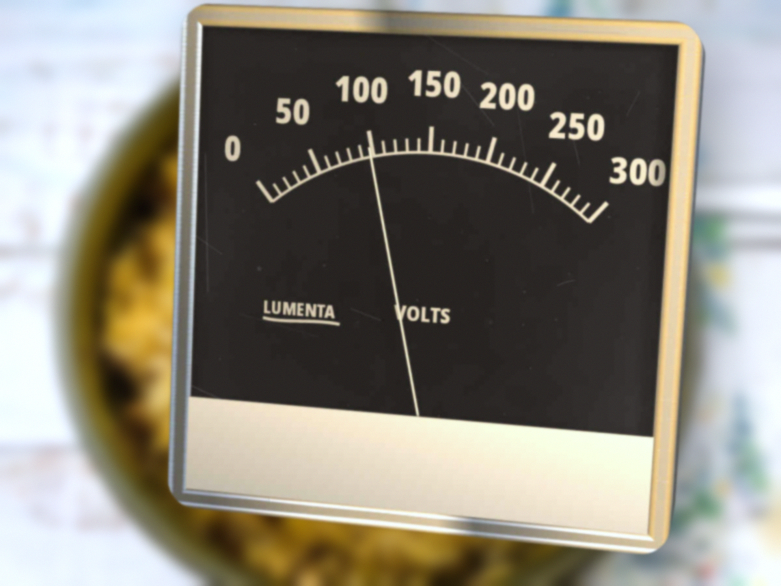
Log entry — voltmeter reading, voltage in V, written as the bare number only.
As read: 100
